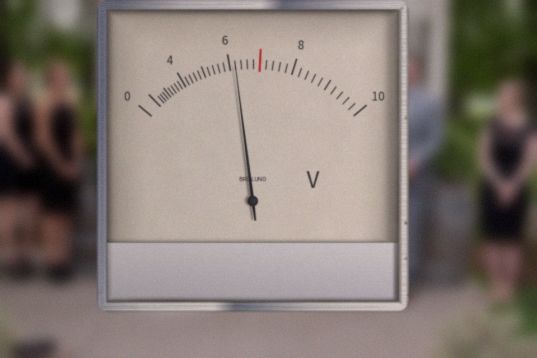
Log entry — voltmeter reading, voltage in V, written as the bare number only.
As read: 6.2
